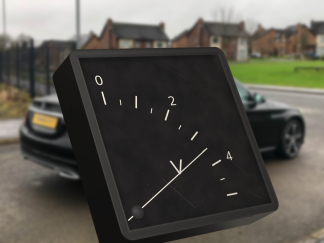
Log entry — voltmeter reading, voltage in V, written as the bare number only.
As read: 3.5
